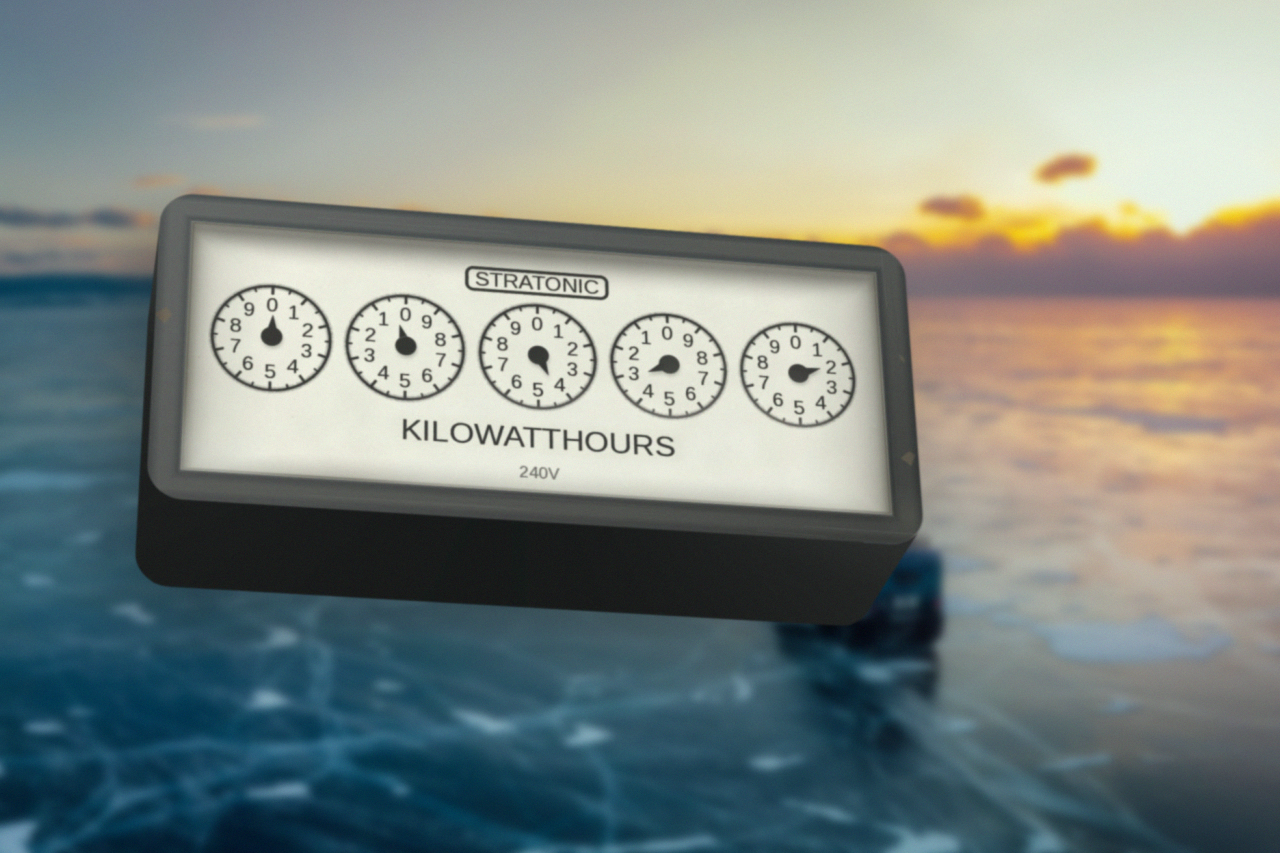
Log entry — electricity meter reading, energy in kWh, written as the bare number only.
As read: 432
